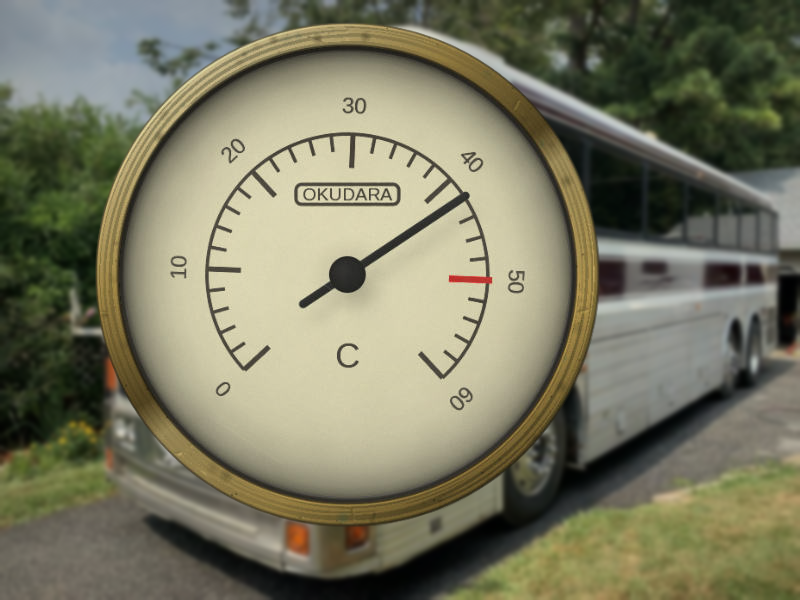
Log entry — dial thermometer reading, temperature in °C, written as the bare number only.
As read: 42
